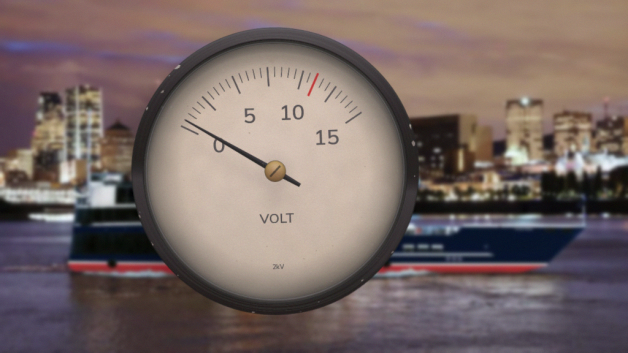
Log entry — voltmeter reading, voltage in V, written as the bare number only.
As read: 0.5
